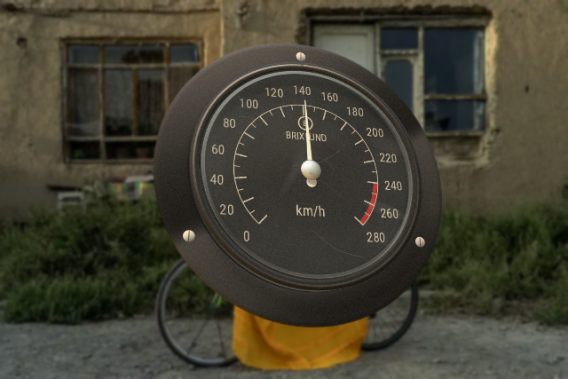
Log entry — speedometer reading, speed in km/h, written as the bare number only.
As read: 140
